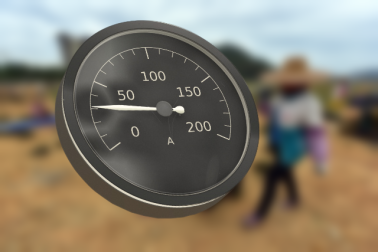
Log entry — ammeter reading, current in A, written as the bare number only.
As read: 30
